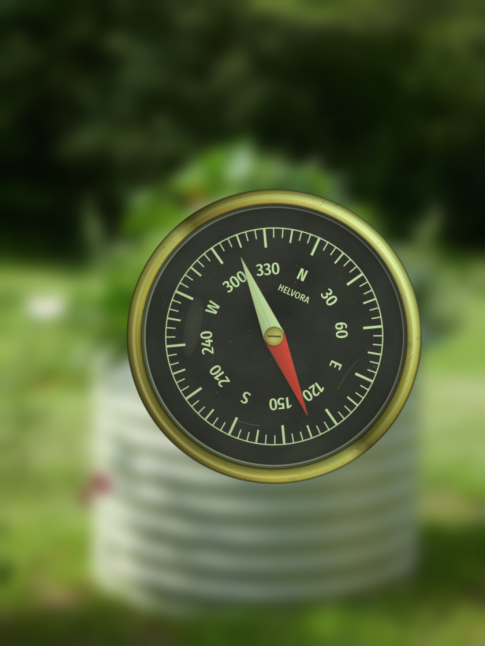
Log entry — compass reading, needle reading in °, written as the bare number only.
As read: 132.5
